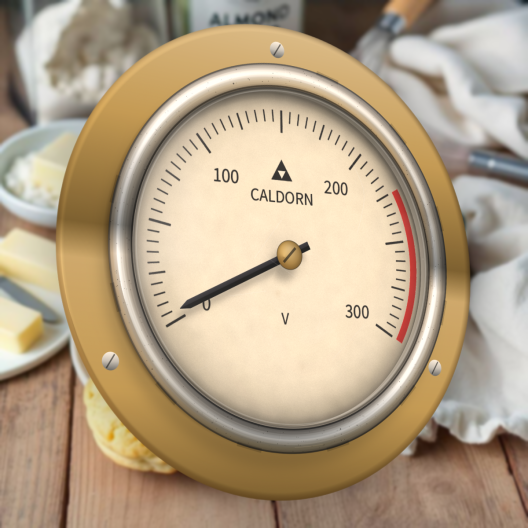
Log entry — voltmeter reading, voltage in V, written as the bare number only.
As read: 5
